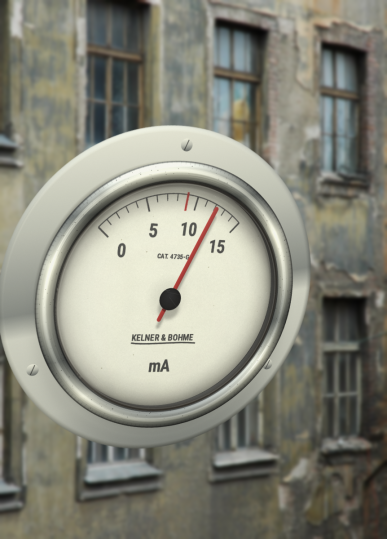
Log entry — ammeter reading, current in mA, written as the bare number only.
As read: 12
